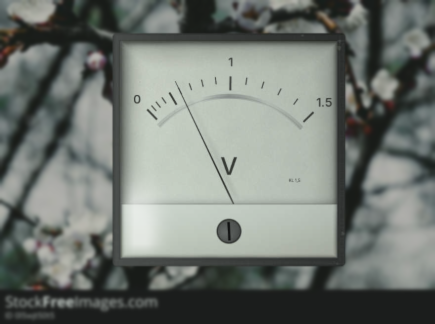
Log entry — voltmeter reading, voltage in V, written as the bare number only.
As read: 0.6
